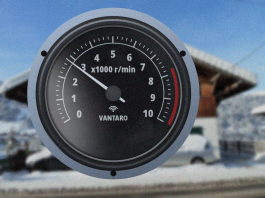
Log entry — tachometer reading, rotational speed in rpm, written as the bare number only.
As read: 2800
